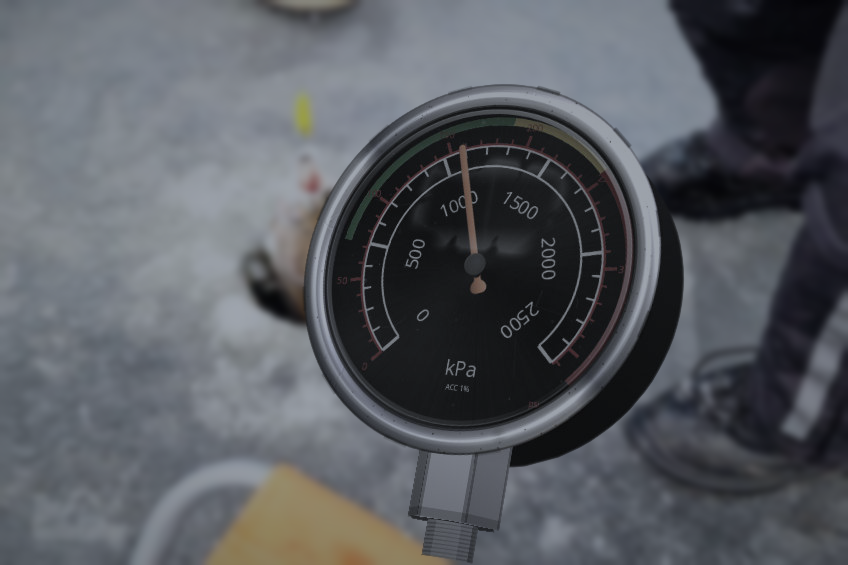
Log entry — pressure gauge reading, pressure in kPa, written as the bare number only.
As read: 1100
